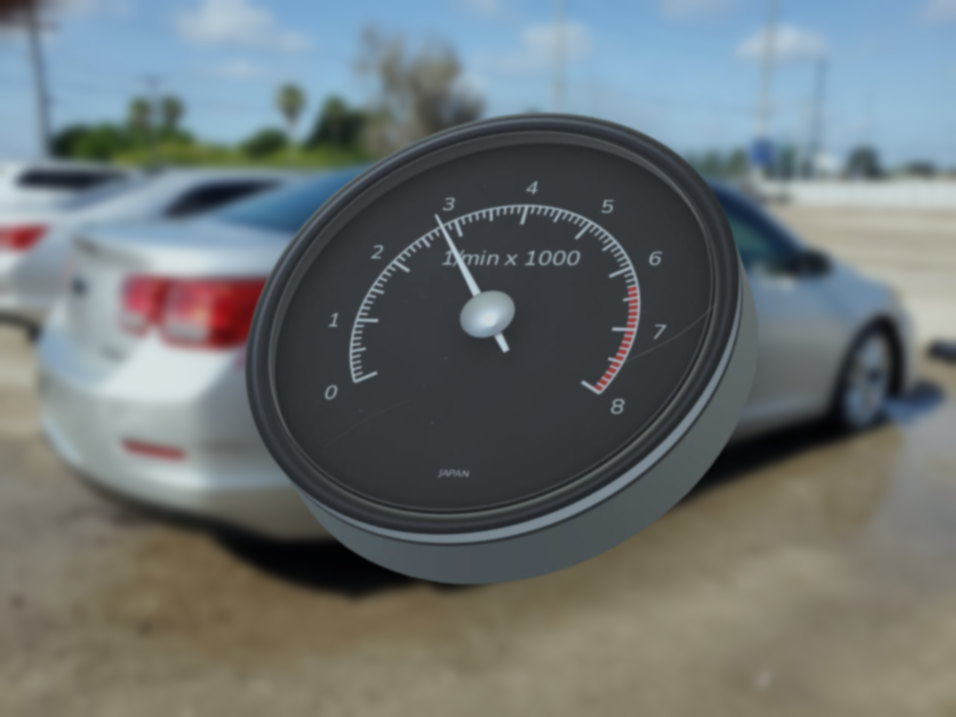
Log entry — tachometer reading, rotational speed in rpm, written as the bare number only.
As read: 2800
